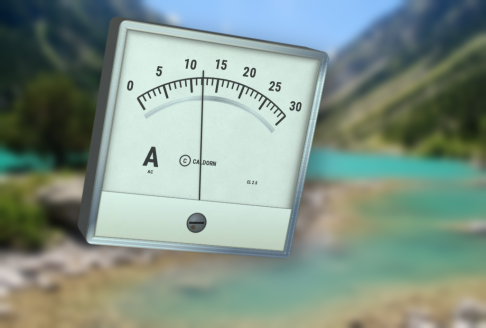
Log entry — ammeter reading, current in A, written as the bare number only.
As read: 12
